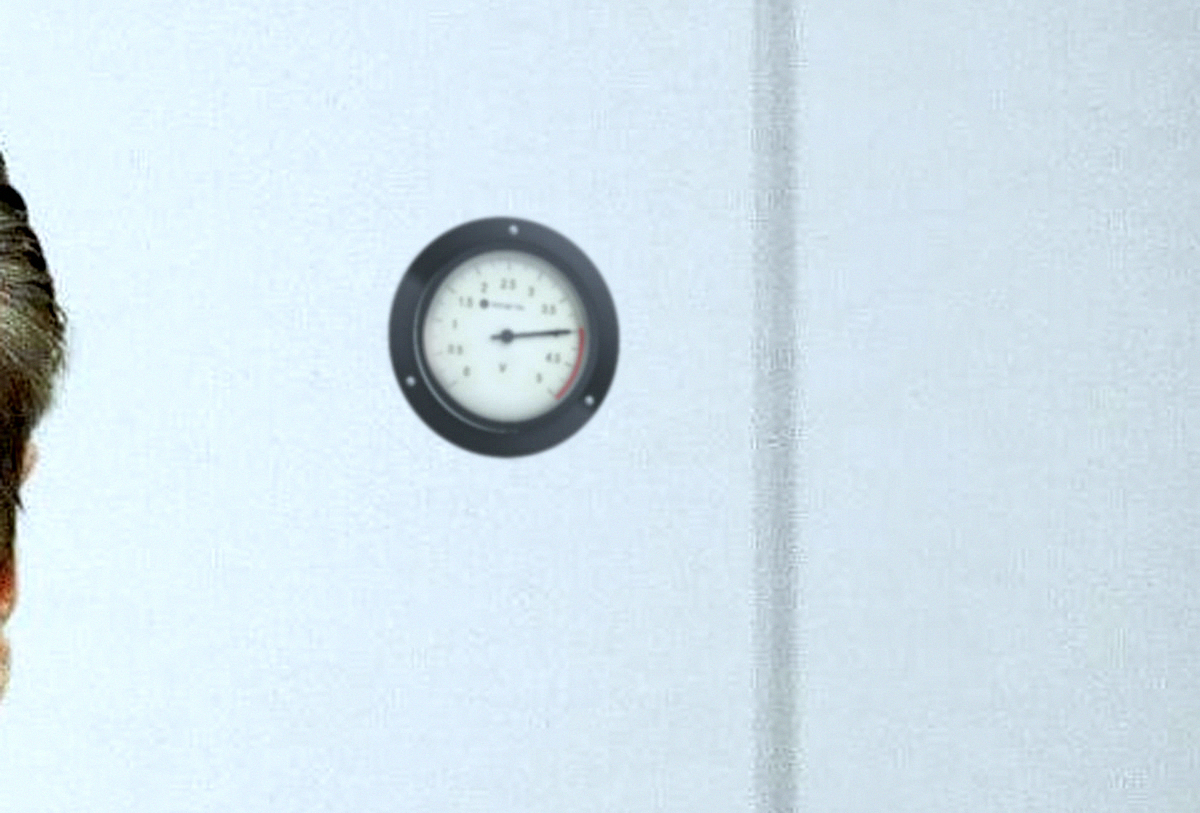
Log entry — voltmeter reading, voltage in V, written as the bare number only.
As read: 4
